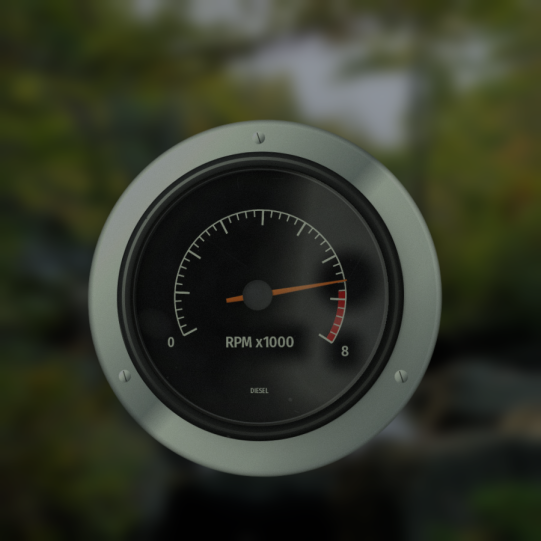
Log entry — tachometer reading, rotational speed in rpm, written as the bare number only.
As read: 6600
